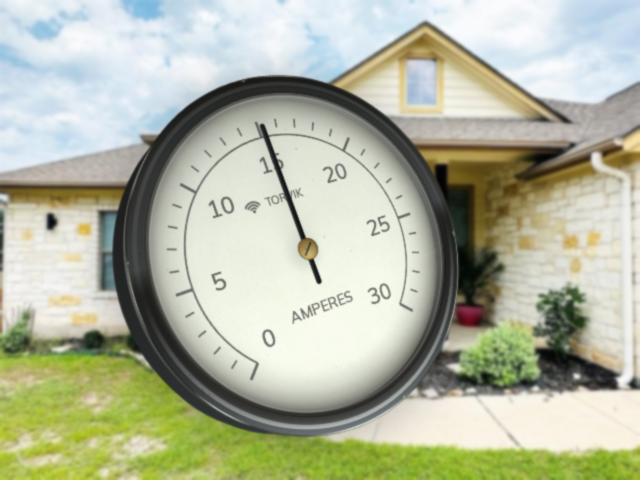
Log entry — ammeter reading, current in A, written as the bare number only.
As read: 15
